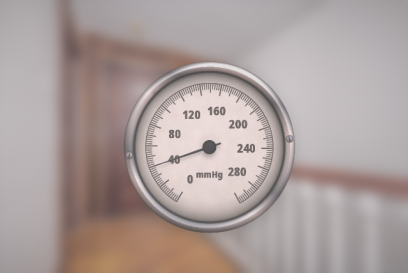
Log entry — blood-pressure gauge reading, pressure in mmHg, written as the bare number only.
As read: 40
